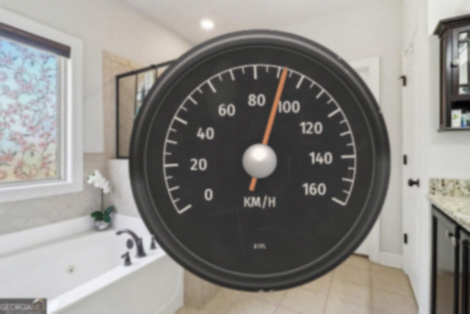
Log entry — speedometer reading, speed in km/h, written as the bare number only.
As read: 92.5
